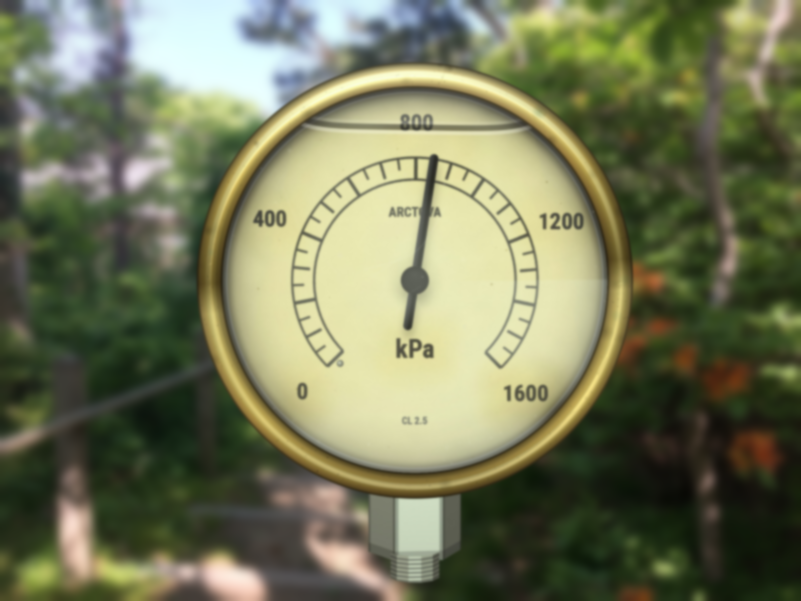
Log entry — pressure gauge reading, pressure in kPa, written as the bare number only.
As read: 850
